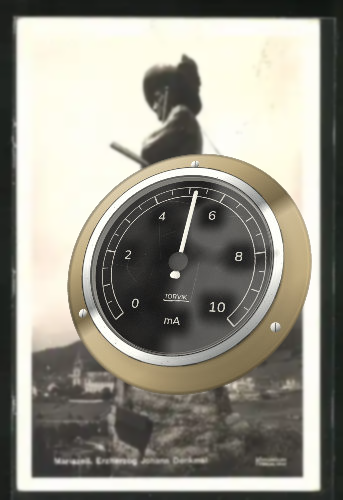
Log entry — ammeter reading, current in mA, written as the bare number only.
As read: 5.25
